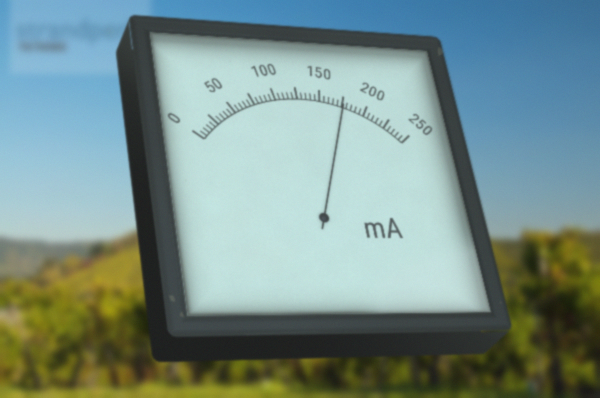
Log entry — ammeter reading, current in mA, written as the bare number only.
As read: 175
